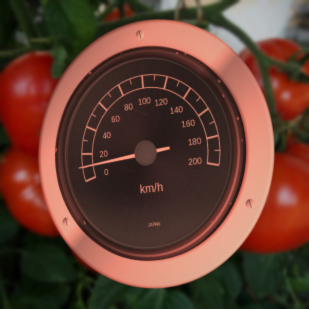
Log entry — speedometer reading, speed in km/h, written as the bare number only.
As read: 10
